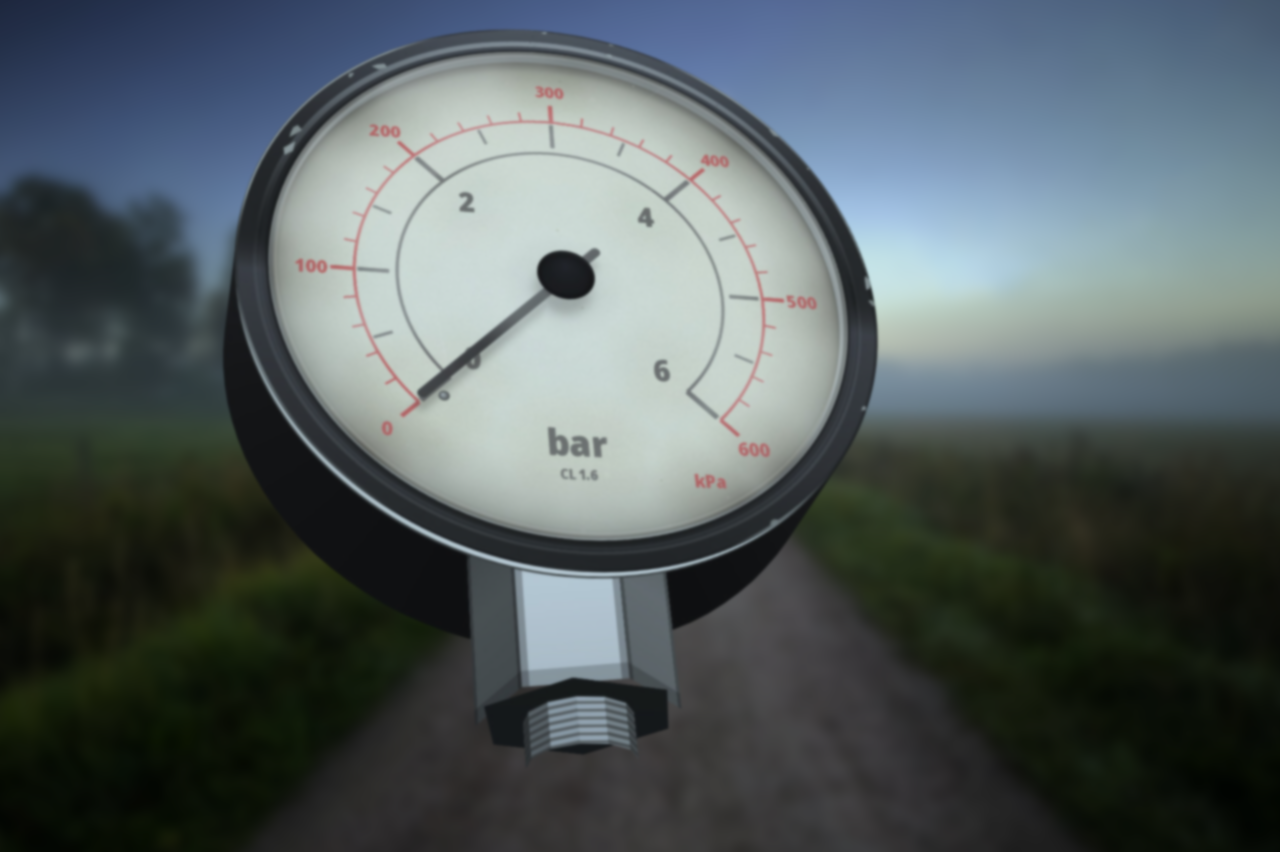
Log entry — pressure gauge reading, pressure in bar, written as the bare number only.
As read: 0
